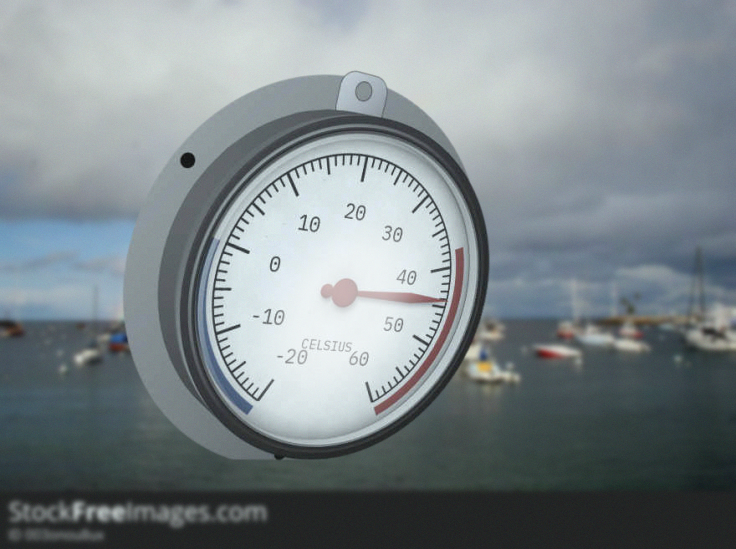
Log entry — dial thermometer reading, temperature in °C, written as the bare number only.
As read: 44
